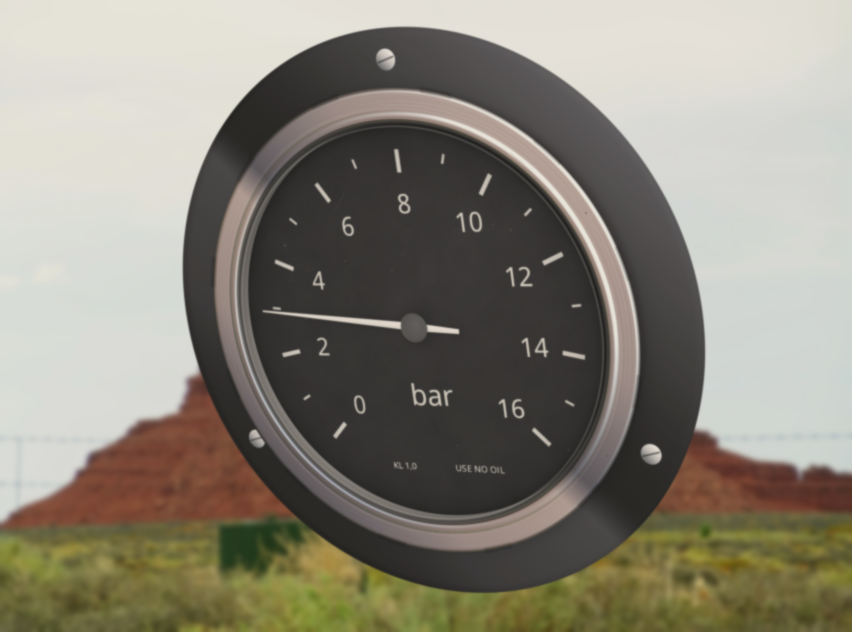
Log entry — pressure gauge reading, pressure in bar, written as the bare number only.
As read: 3
